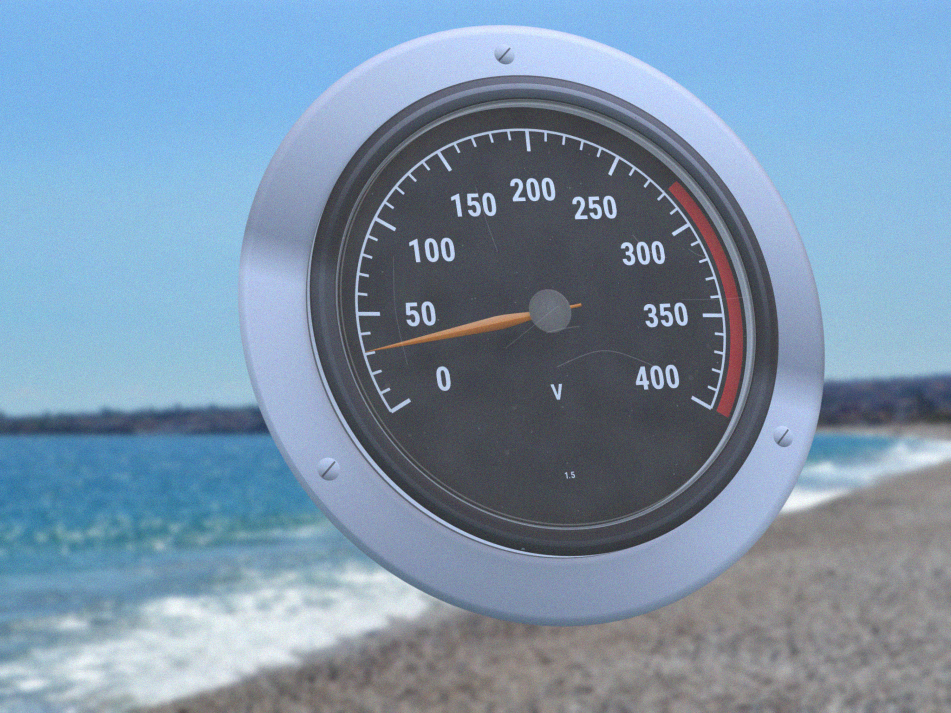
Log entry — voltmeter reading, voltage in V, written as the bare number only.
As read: 30
